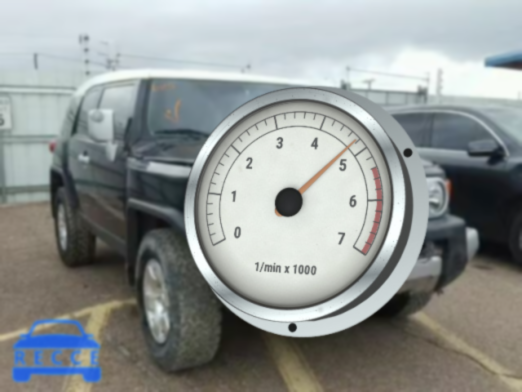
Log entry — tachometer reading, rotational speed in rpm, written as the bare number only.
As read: 4800
